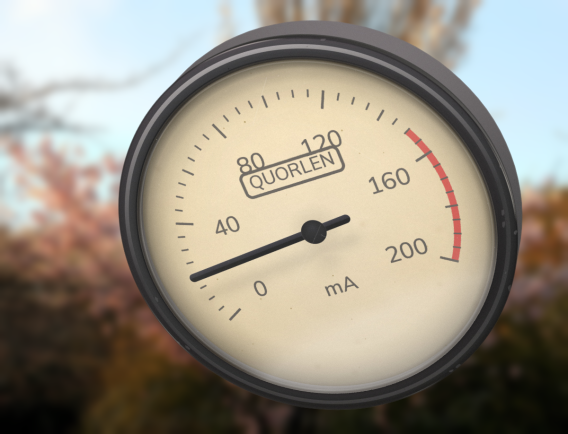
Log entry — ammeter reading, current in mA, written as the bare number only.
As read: 20
